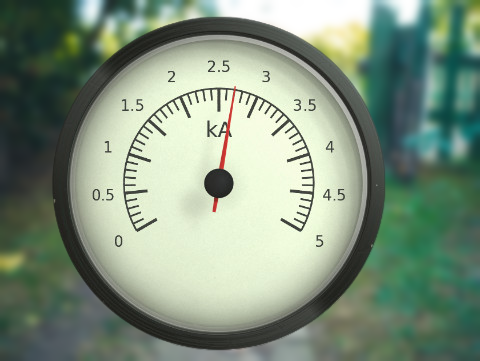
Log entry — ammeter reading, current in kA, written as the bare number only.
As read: 2.7
